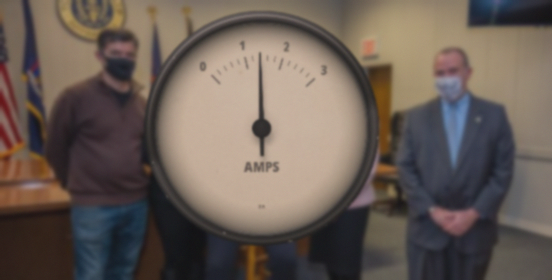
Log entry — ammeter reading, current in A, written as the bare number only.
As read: 1.4
